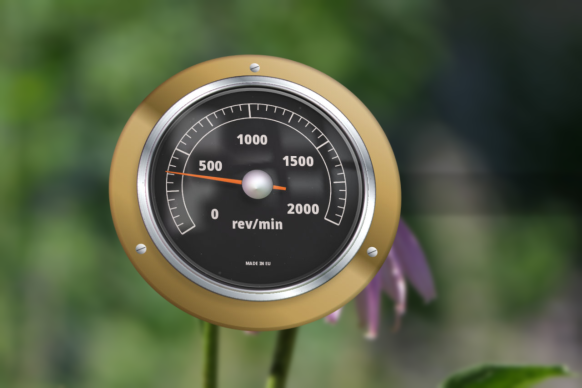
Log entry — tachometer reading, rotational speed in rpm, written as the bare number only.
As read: 350
